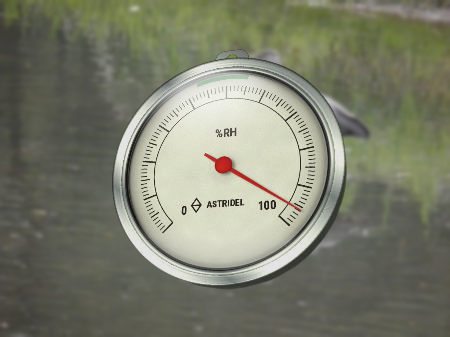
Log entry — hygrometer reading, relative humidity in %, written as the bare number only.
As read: 96
